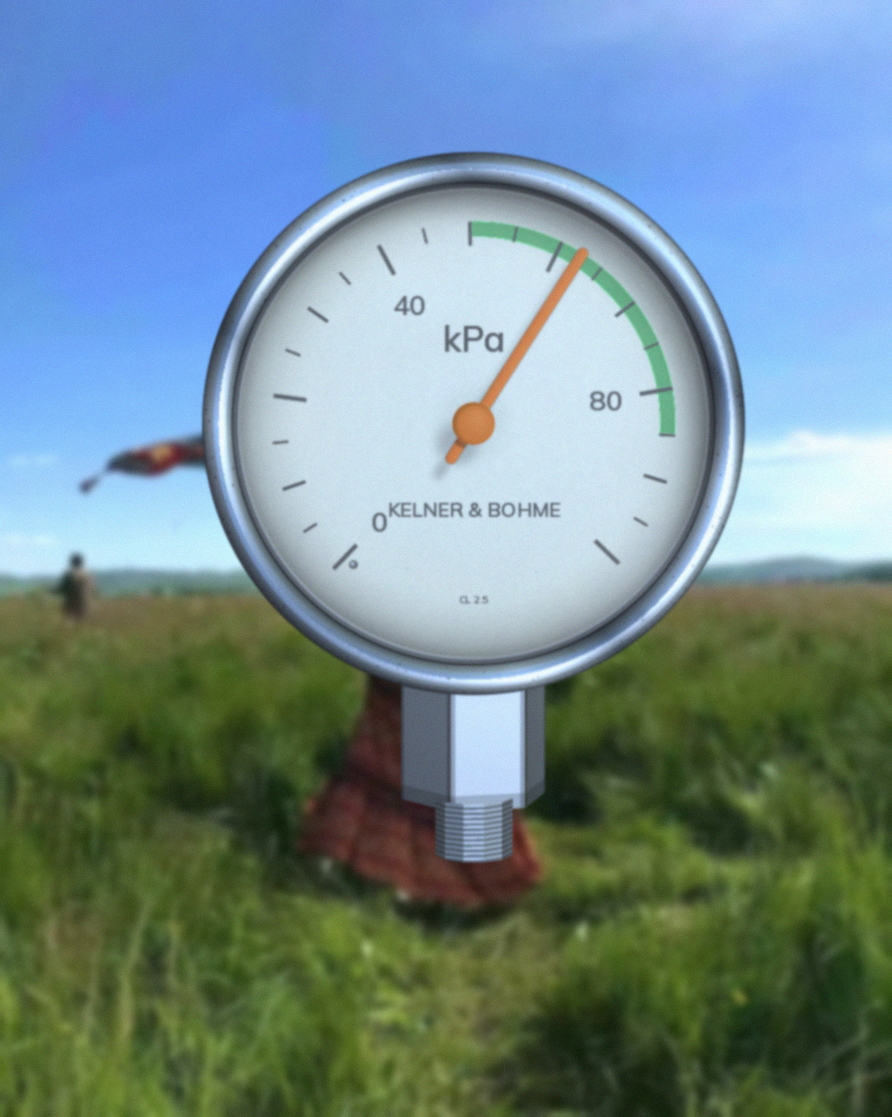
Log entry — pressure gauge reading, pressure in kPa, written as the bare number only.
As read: 62.5
